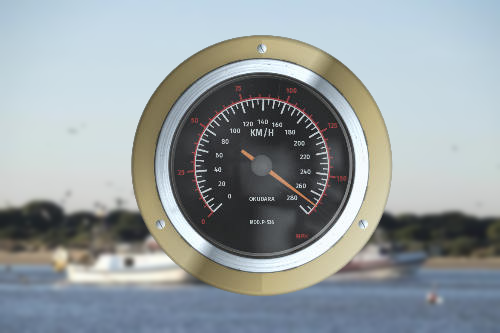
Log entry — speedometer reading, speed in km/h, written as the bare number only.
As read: 270
